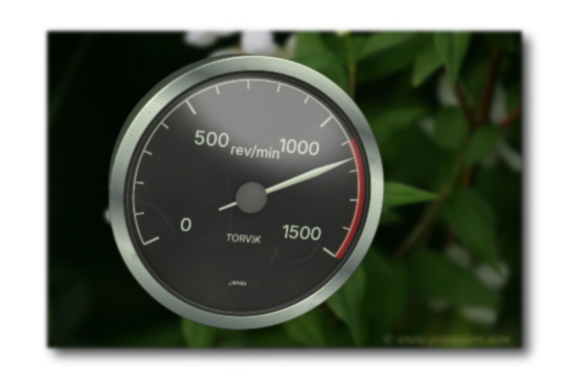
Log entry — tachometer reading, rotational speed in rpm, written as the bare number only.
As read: 1150
